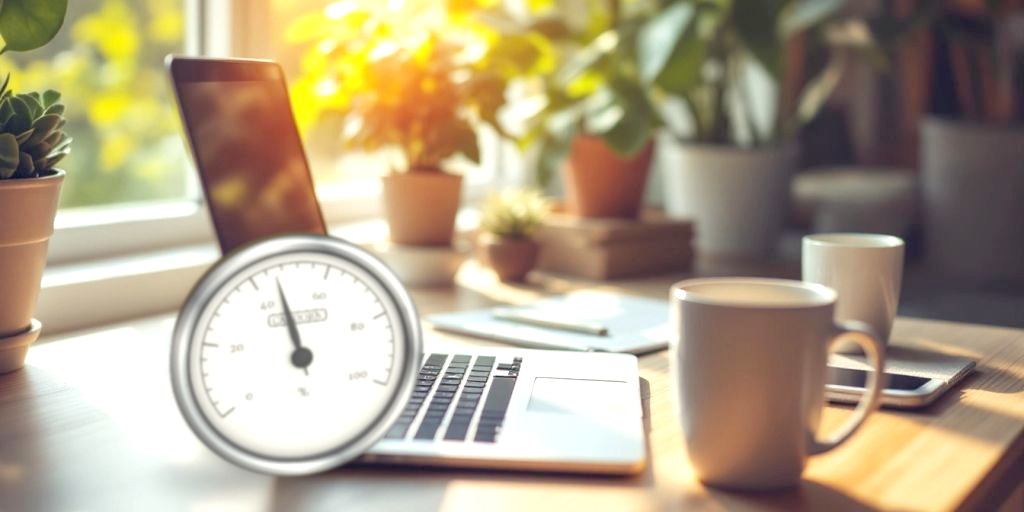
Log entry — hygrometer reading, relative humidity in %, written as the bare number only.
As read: 46
